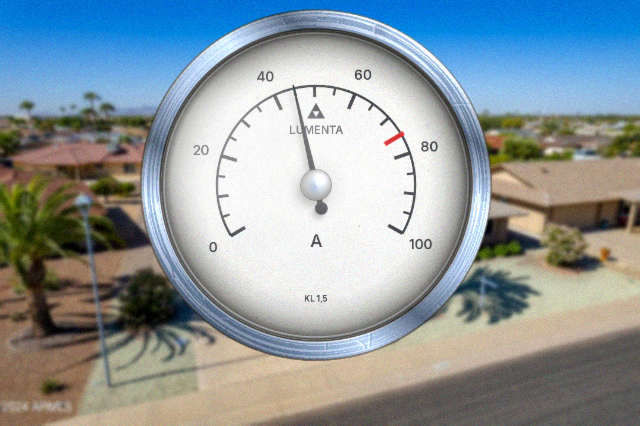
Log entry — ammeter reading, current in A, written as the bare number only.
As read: 45
